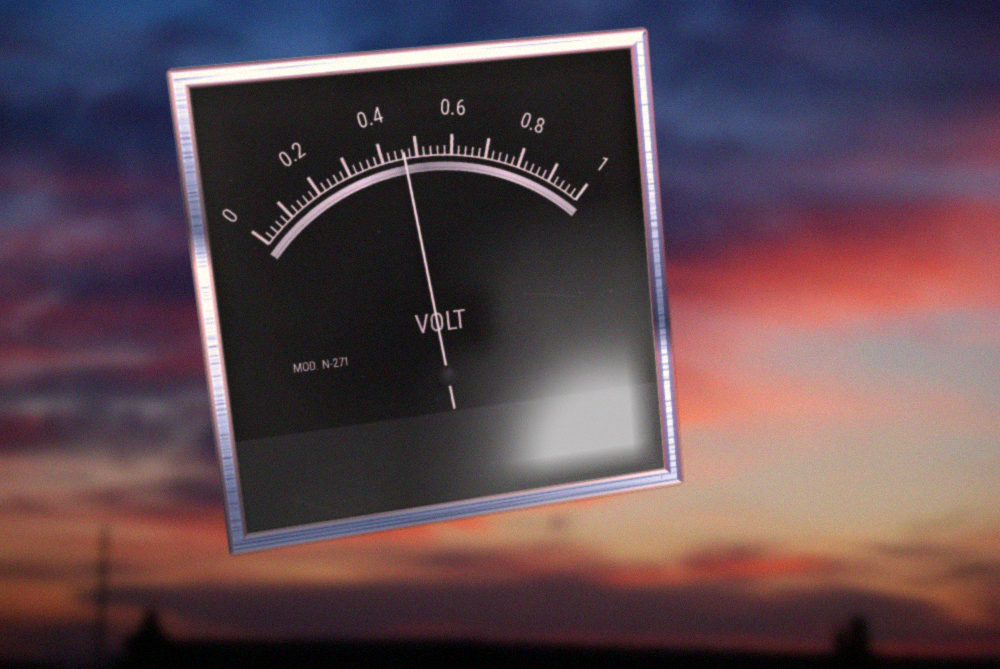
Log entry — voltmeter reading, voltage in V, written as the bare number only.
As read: 0.46
